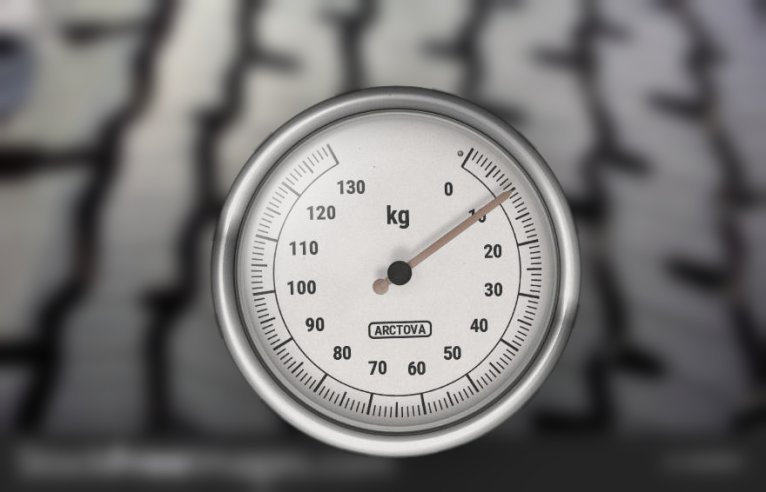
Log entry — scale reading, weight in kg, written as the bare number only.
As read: 10
